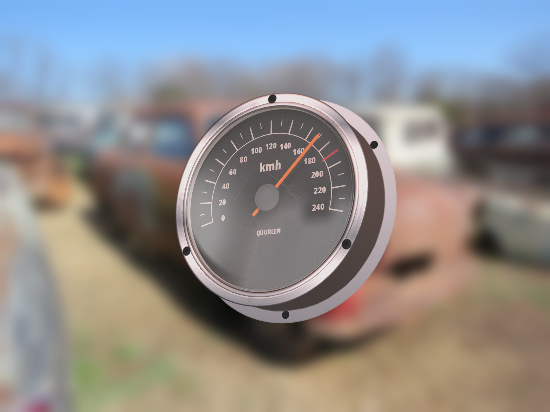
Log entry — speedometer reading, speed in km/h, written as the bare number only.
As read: 170
